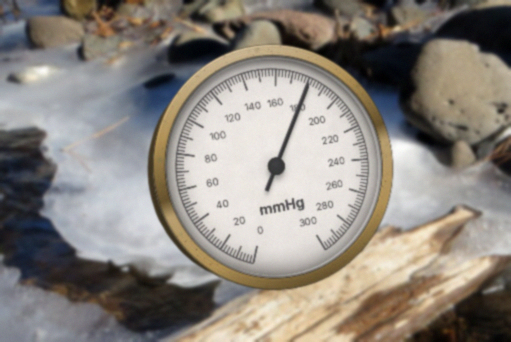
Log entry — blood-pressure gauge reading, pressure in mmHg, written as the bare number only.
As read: 180
